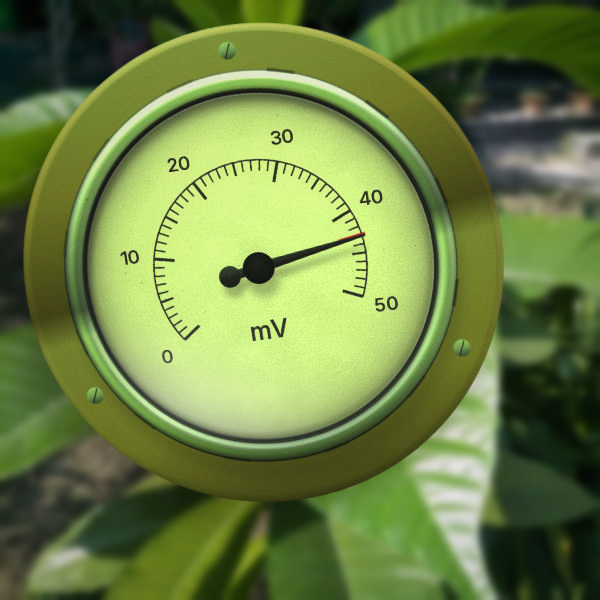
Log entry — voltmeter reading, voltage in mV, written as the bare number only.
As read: 43
